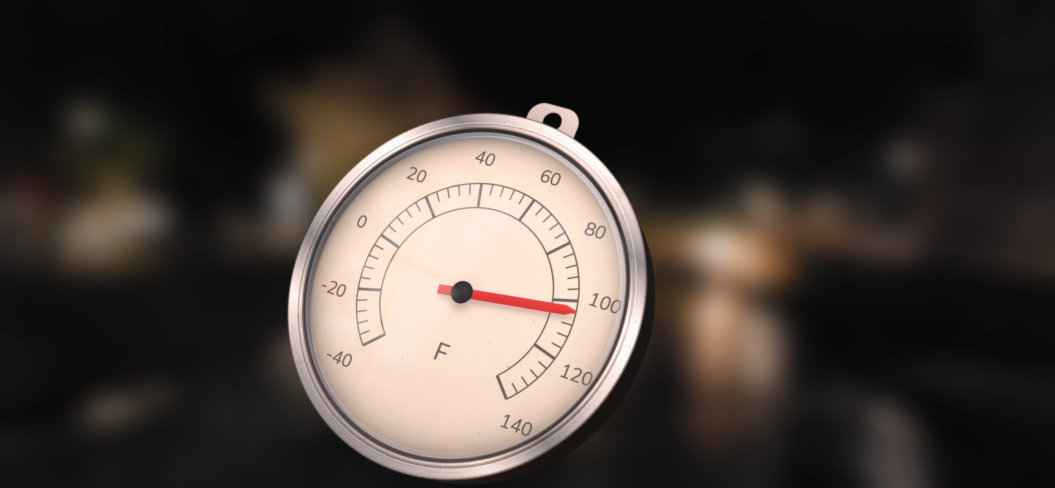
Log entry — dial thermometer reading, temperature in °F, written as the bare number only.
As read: 104
